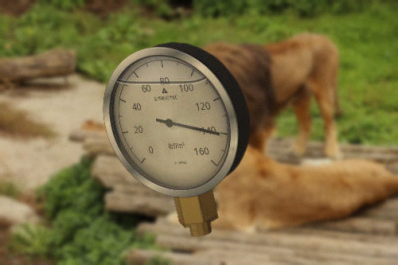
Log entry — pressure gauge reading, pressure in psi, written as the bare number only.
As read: 140
